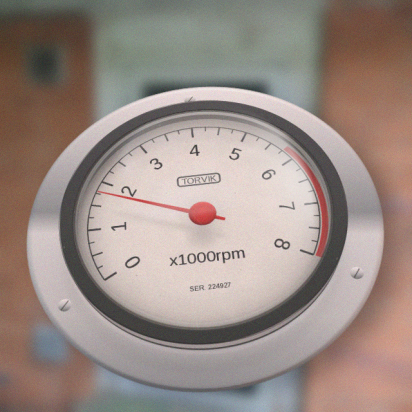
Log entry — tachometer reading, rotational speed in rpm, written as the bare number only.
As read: 1750
